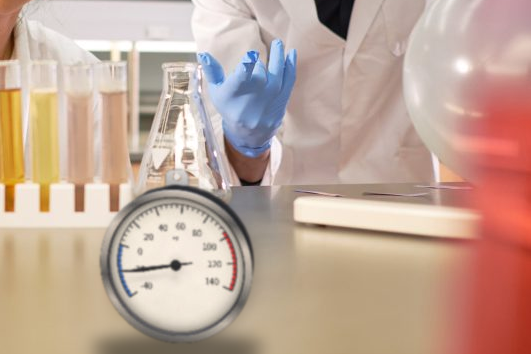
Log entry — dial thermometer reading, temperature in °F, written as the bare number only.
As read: -20
